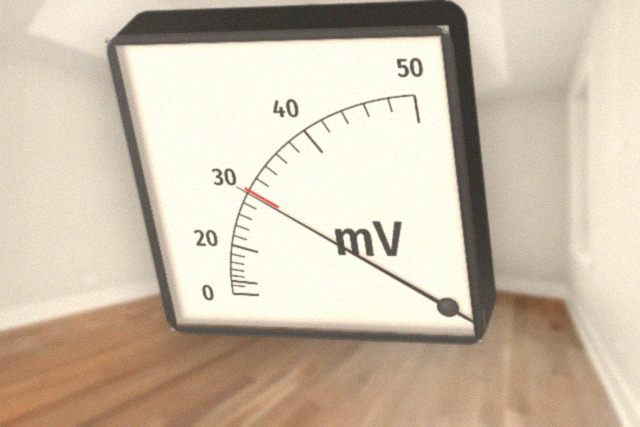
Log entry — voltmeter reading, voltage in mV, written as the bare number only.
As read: 30
